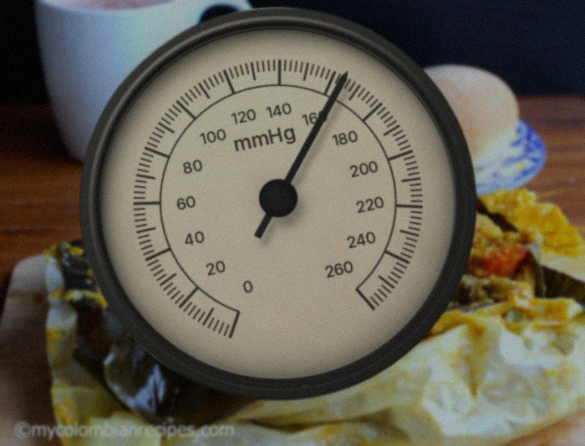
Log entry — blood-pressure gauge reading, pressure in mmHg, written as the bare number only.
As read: 164
